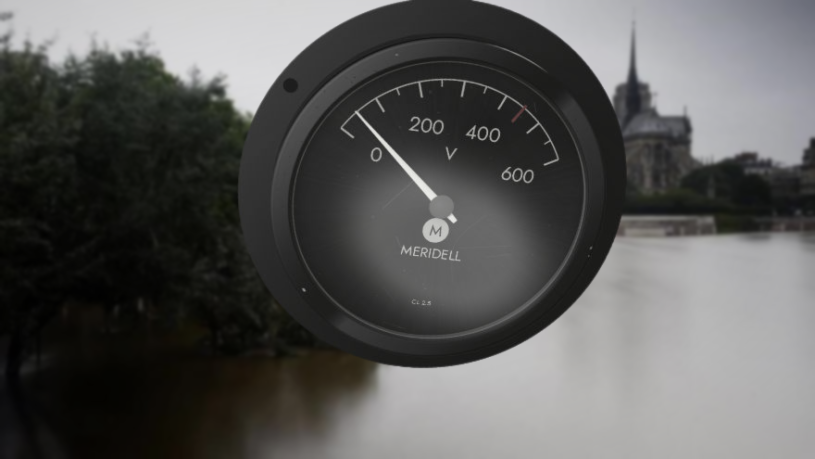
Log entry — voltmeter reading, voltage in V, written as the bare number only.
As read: 50
